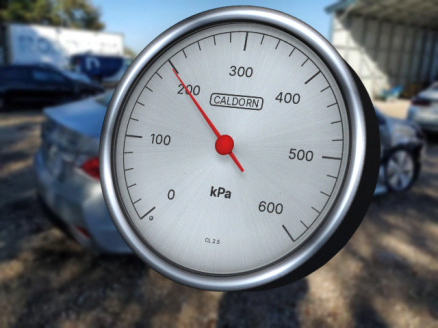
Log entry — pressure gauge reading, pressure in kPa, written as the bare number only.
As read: 200
